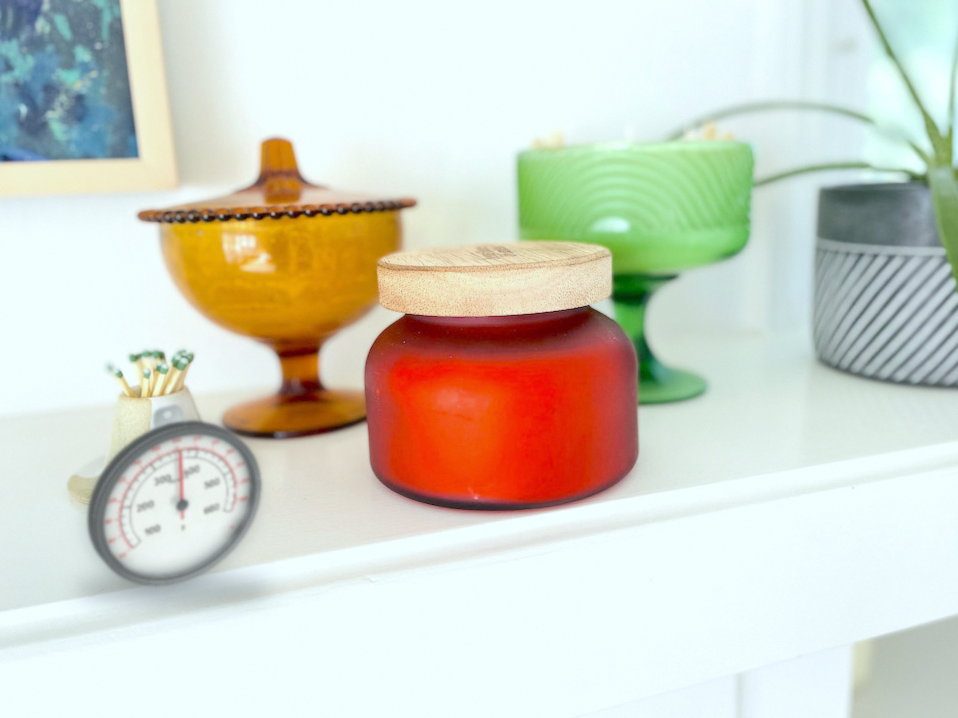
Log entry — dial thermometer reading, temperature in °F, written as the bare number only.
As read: 360
